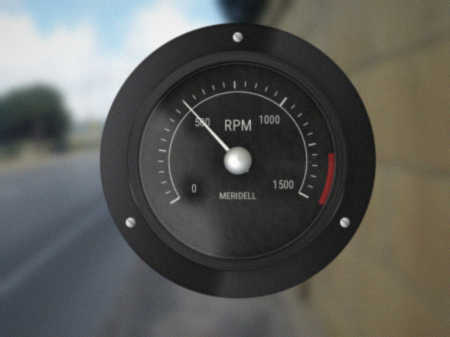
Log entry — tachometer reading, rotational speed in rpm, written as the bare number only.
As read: 500
